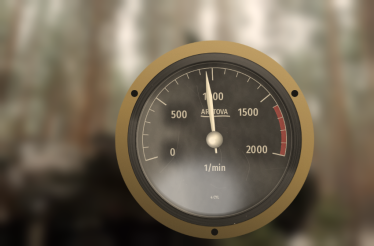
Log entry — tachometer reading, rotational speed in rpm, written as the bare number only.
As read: 950
